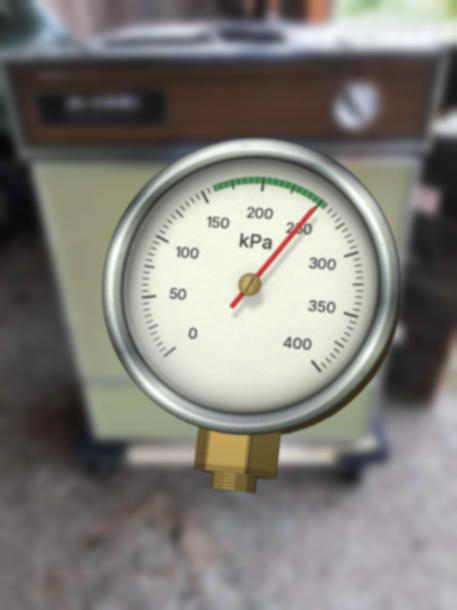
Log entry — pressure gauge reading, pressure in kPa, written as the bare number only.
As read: 250
